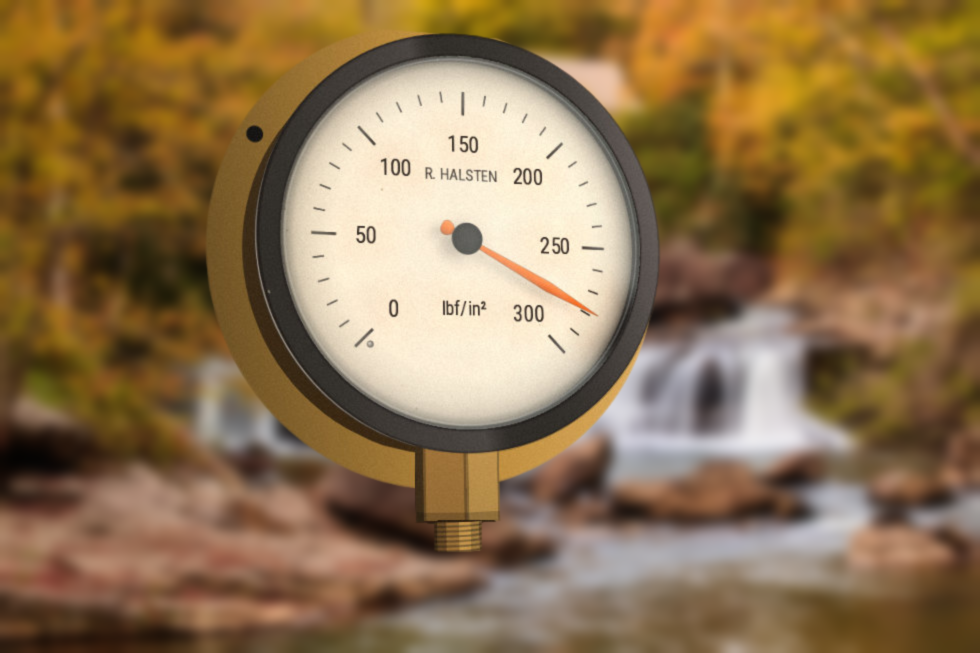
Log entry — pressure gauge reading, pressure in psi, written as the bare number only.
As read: 280
